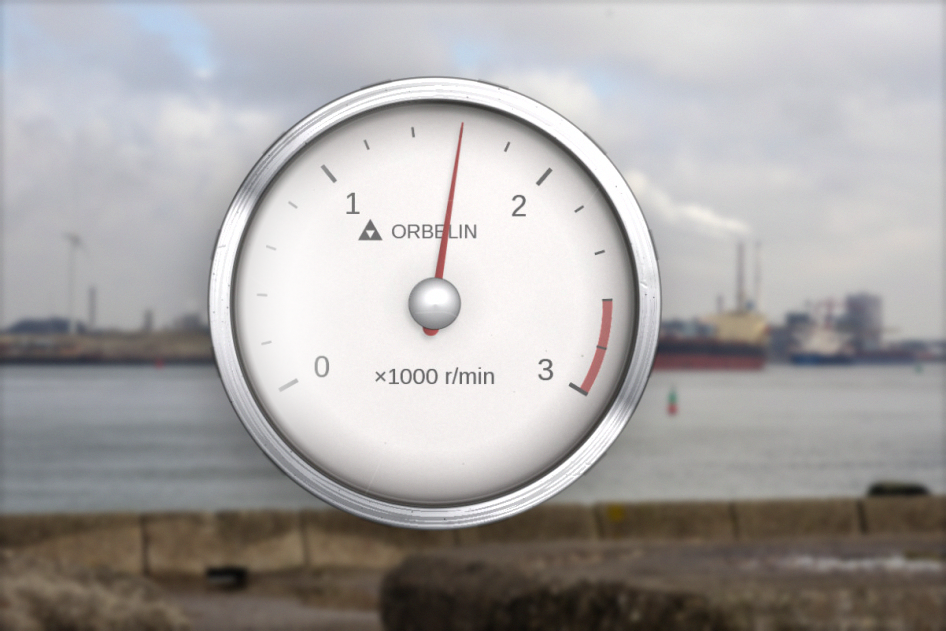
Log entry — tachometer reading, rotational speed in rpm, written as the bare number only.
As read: 1600
